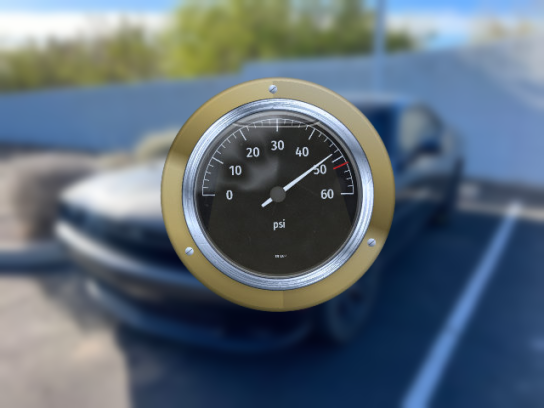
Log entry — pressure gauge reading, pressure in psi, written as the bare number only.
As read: 48
